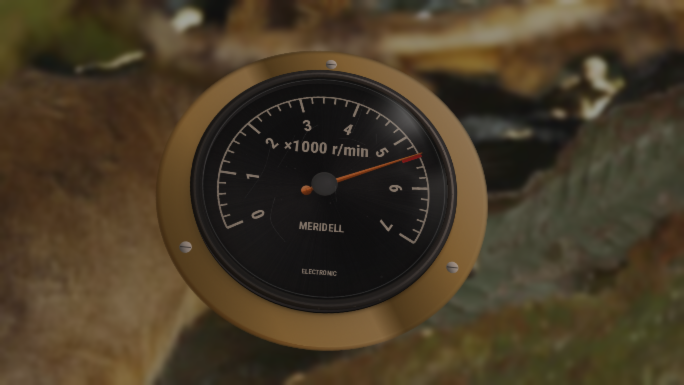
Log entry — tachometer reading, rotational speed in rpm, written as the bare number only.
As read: 5400
